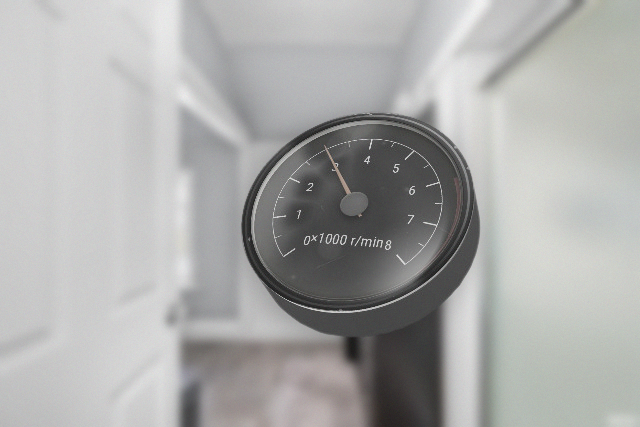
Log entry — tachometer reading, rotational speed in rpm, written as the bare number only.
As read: 3000
